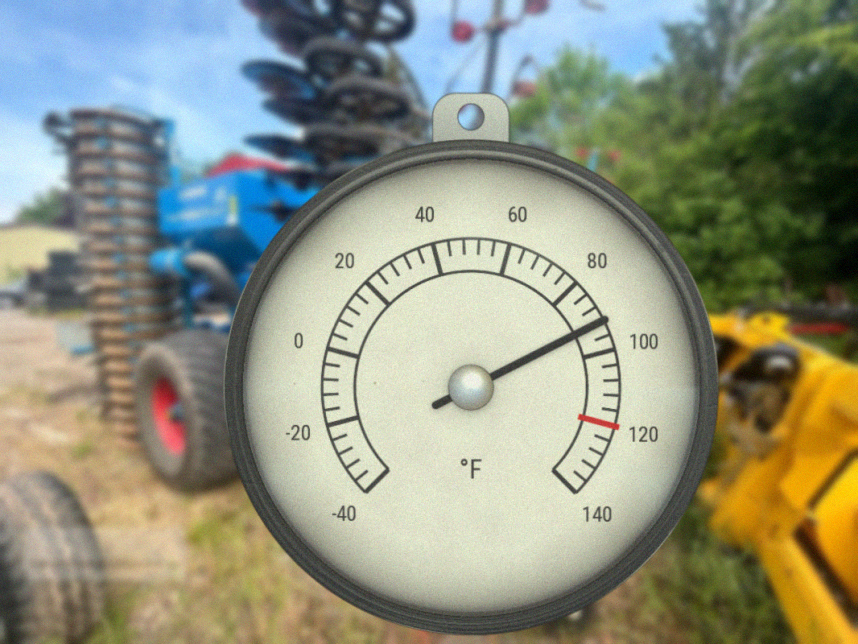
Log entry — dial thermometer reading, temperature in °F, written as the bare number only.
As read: 92
